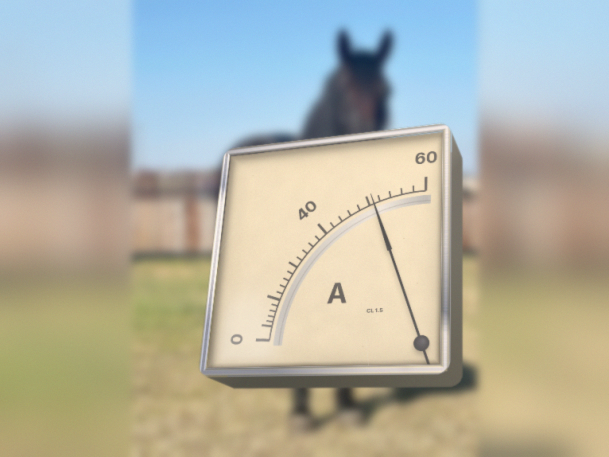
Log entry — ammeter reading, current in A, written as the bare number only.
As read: 51
